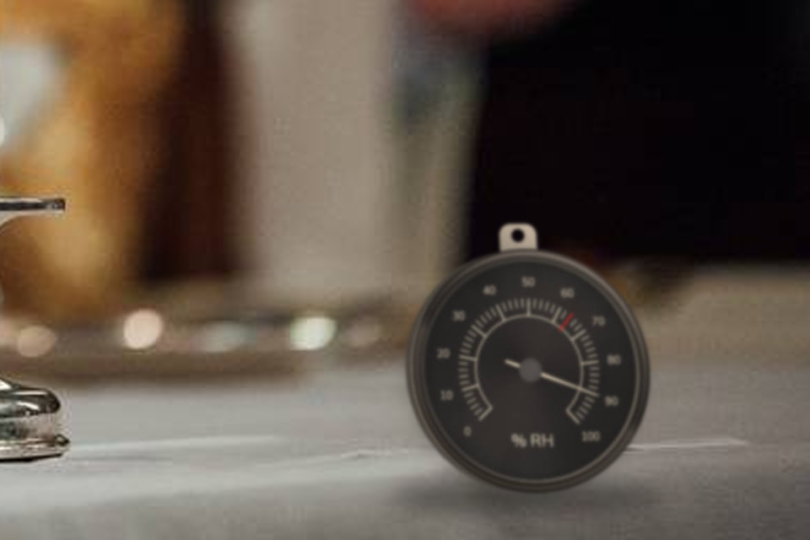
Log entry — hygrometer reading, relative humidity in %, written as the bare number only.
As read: 90
